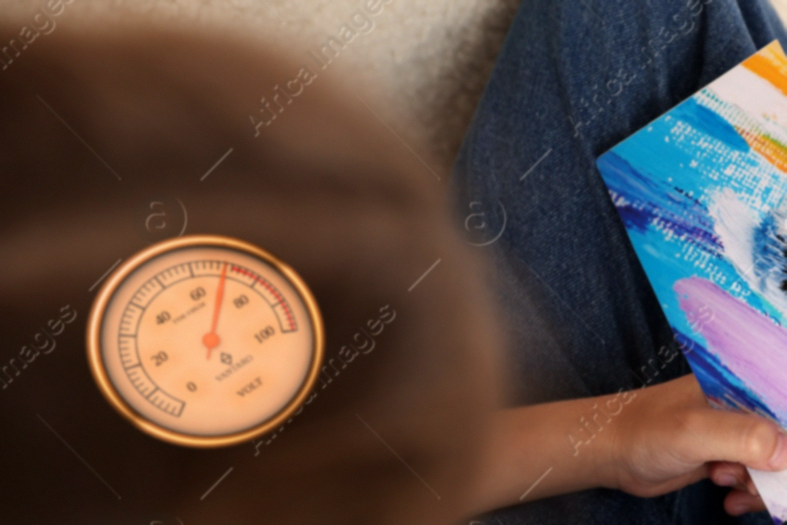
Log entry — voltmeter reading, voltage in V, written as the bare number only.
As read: 70
